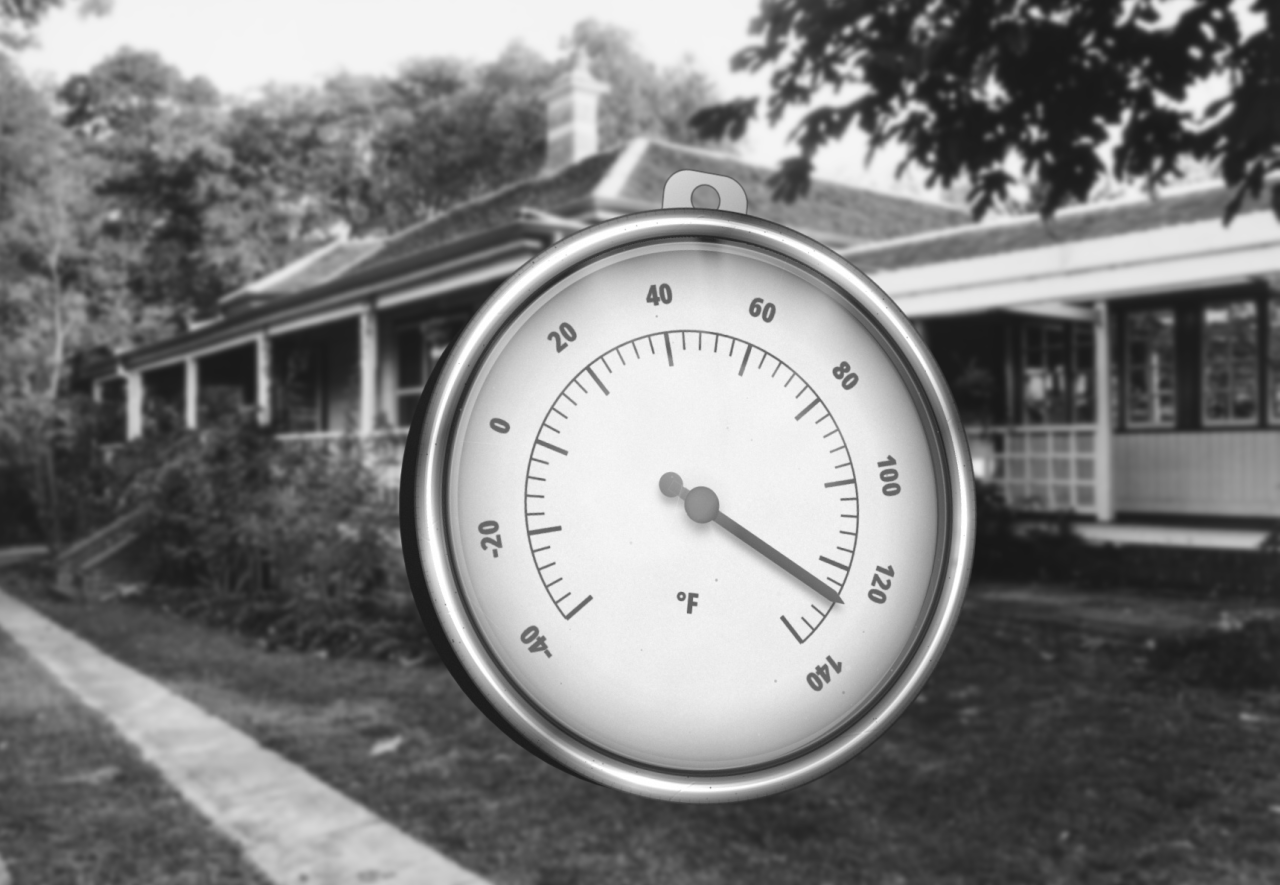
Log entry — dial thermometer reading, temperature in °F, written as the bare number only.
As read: 128
